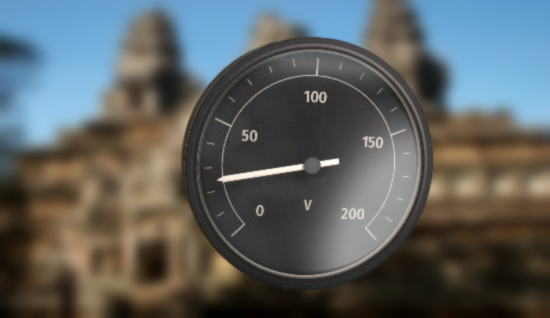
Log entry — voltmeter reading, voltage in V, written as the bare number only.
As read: 25
